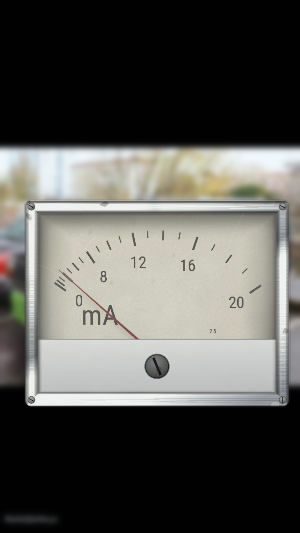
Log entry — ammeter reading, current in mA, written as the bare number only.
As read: 4
